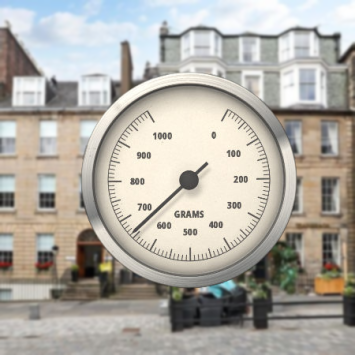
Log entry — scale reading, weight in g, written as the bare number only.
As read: 660
